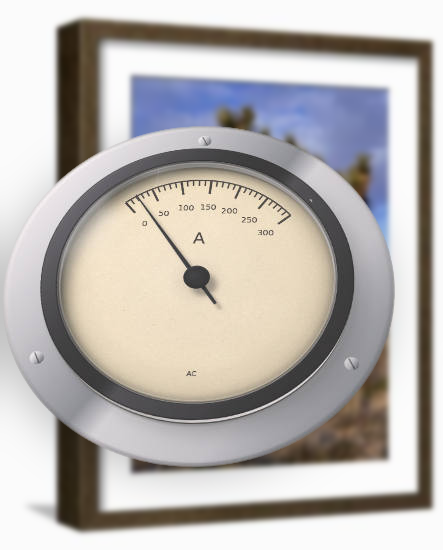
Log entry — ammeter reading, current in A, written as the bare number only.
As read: 20
